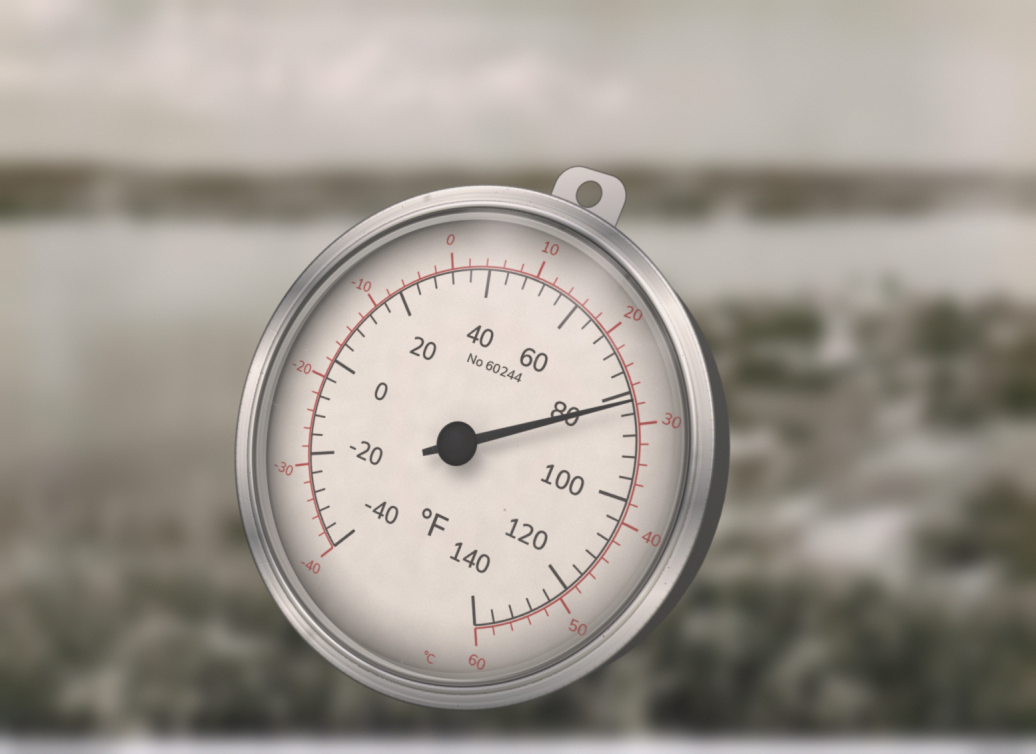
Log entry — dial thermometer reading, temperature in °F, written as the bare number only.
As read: 82
